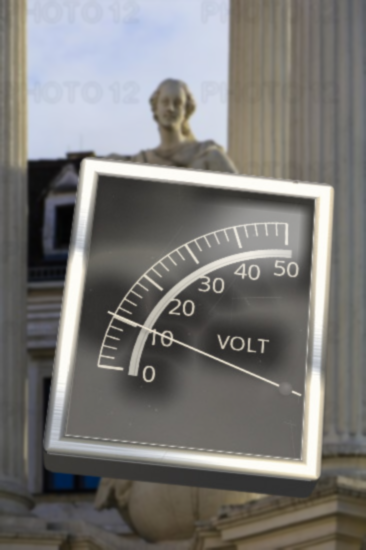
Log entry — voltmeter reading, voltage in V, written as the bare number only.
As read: 10
